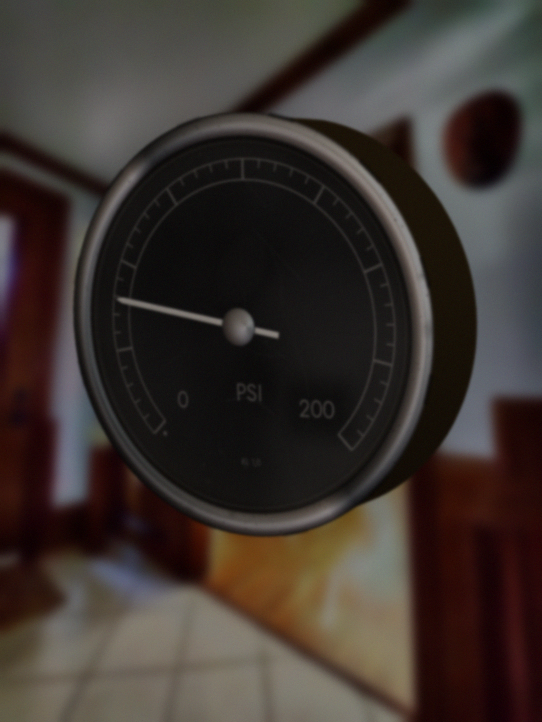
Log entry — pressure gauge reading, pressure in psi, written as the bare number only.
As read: 40
